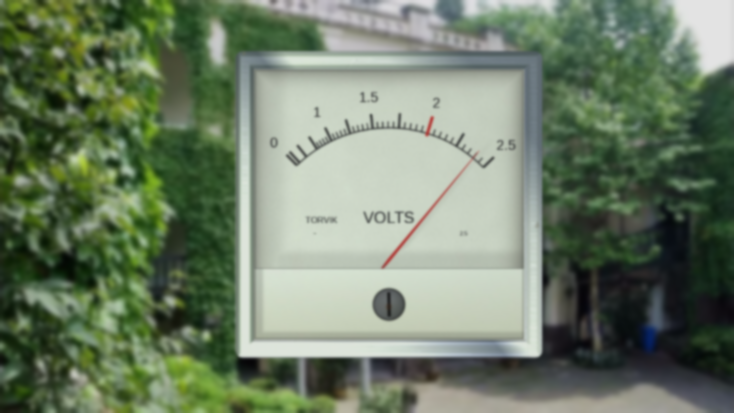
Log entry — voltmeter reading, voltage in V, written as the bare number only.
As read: 2.4
